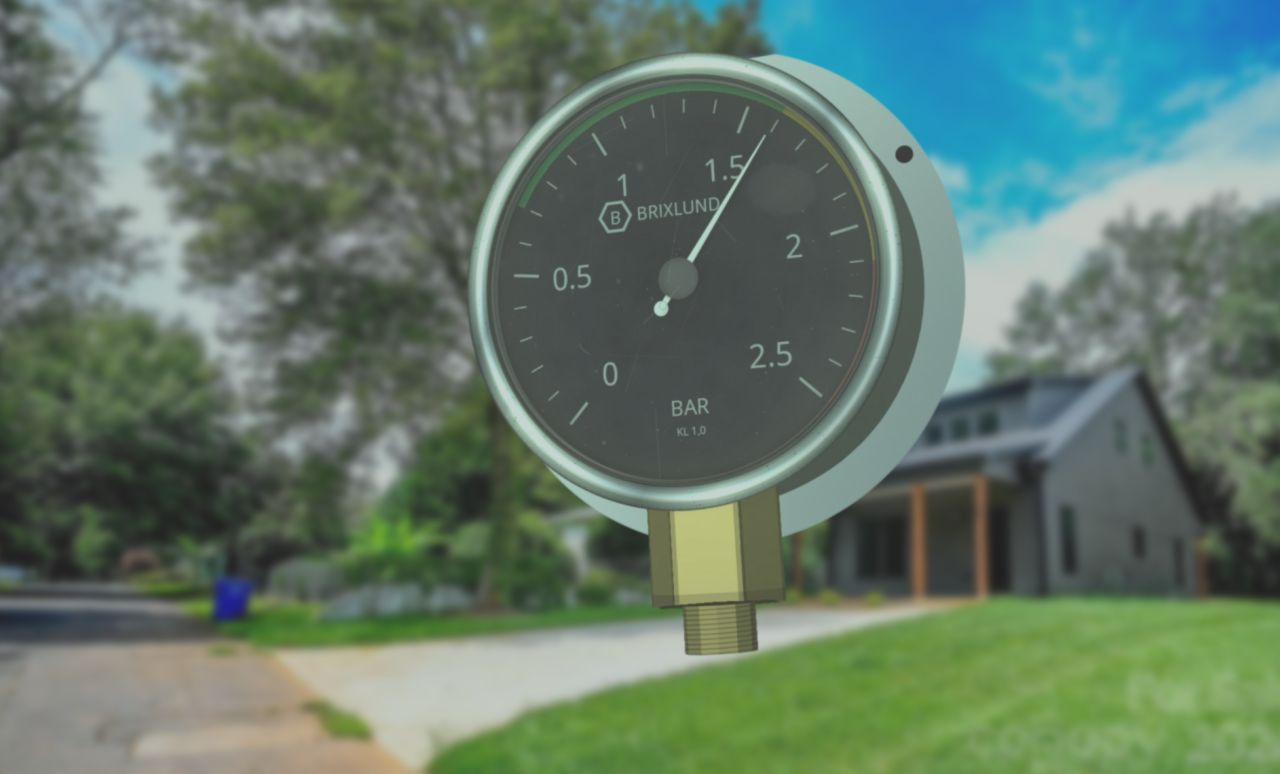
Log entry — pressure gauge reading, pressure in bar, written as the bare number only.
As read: 1.6
